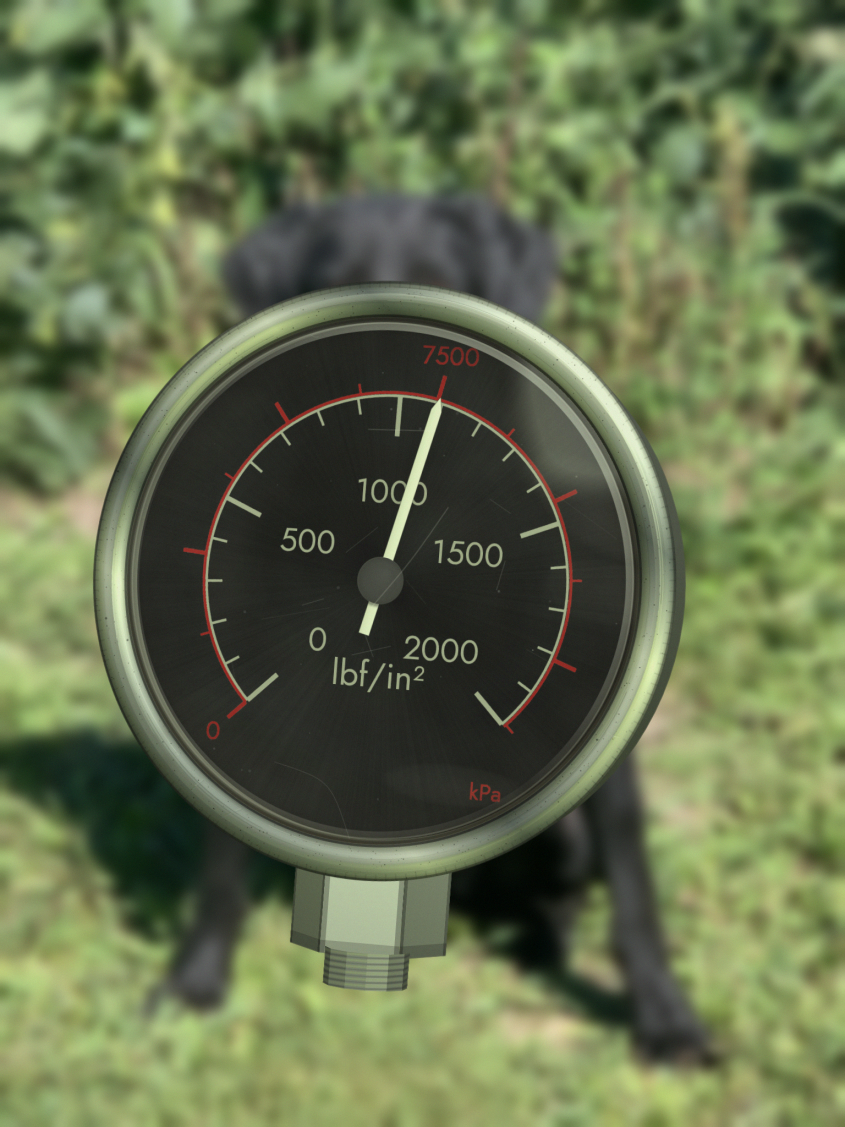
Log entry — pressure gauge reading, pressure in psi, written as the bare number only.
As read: 1100
